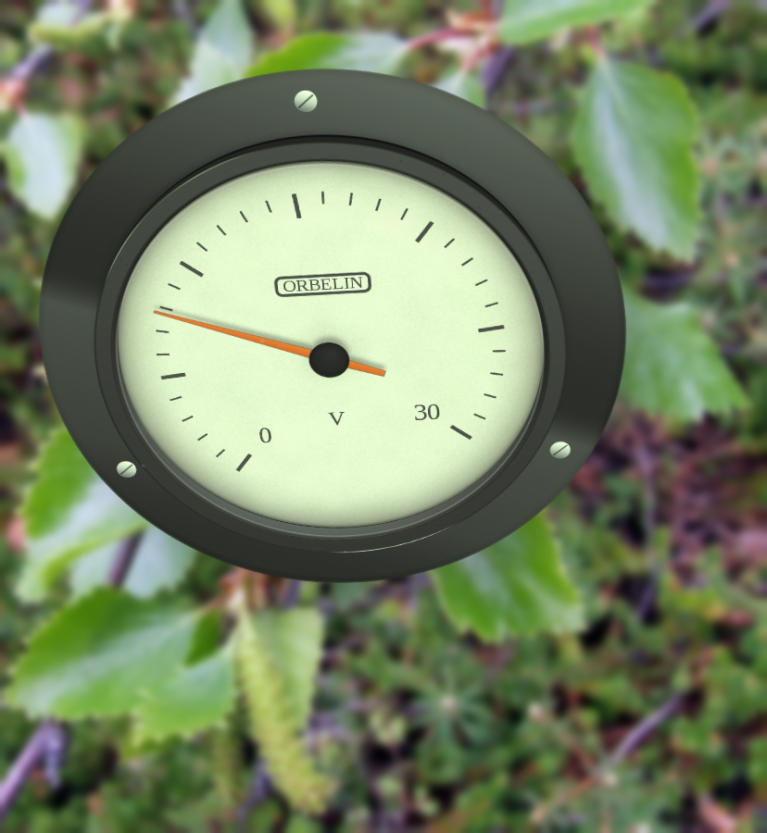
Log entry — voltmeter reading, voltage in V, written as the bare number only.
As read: 8
